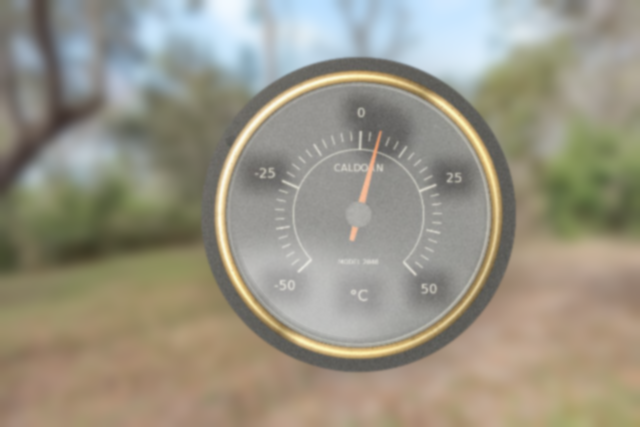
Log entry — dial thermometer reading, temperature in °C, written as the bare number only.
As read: 5
